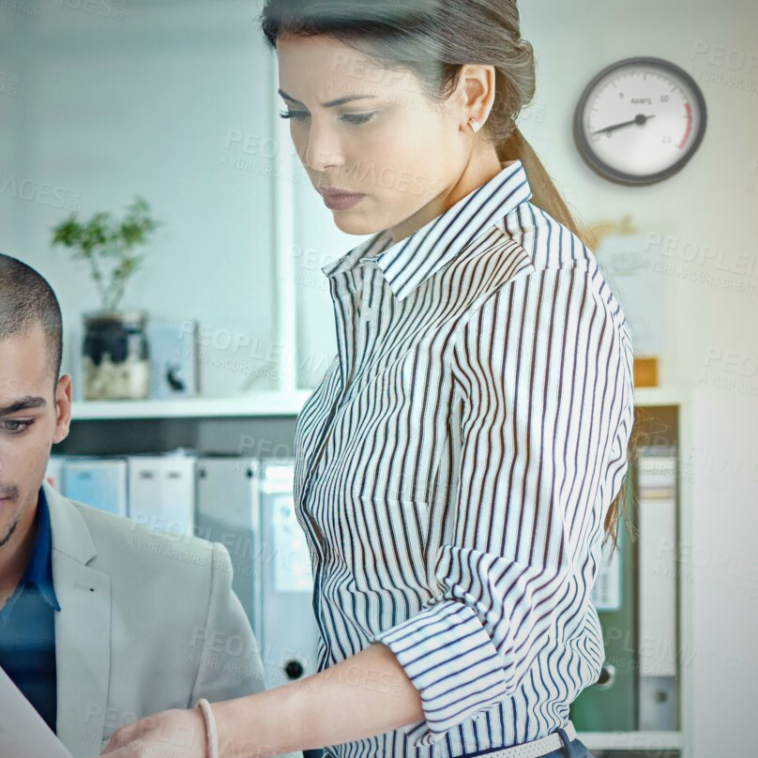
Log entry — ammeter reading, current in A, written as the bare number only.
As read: 0.5
